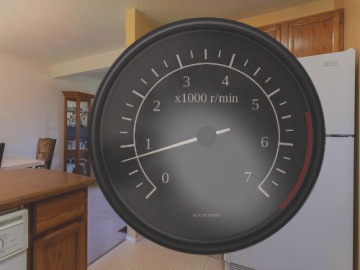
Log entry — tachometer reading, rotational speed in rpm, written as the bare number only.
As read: 750
